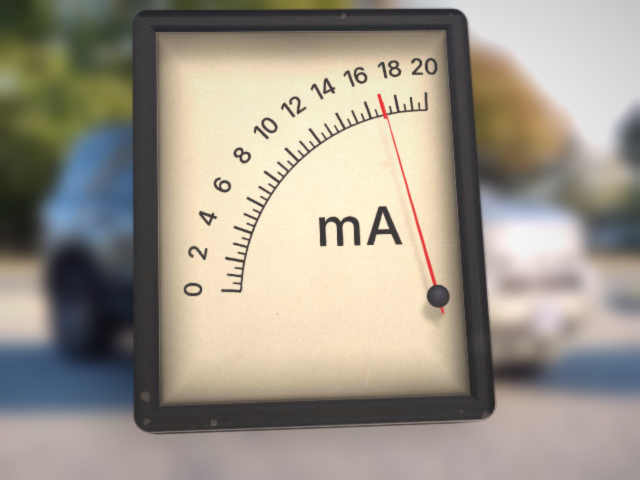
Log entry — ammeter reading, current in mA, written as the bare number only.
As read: 17
